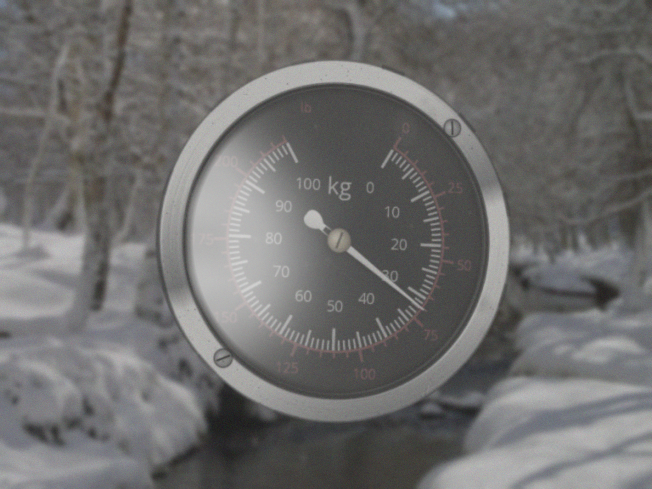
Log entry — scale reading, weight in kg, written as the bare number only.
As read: 32
